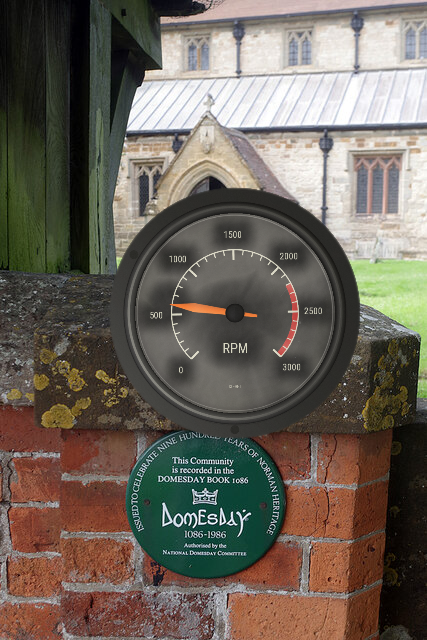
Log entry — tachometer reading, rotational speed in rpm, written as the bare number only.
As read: 600
